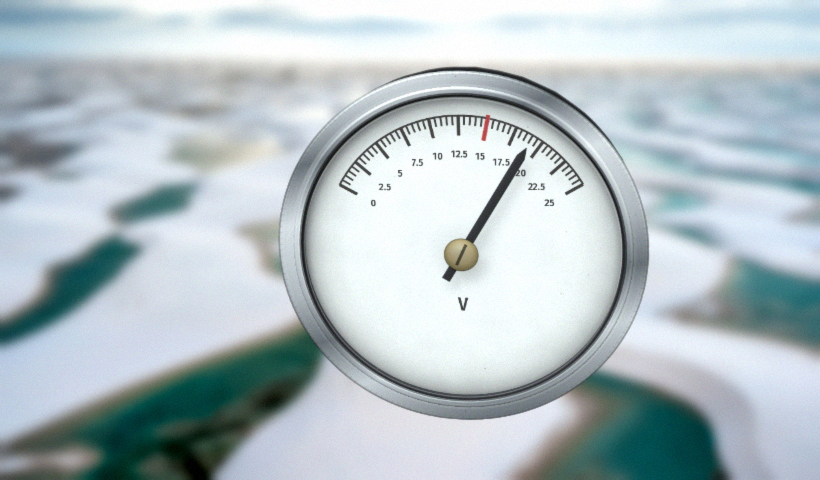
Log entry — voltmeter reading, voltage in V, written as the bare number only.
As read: 19
